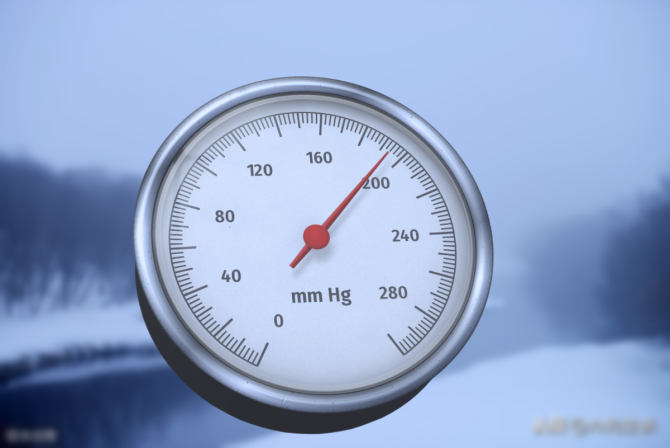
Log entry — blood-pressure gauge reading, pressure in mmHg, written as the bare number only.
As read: 194
